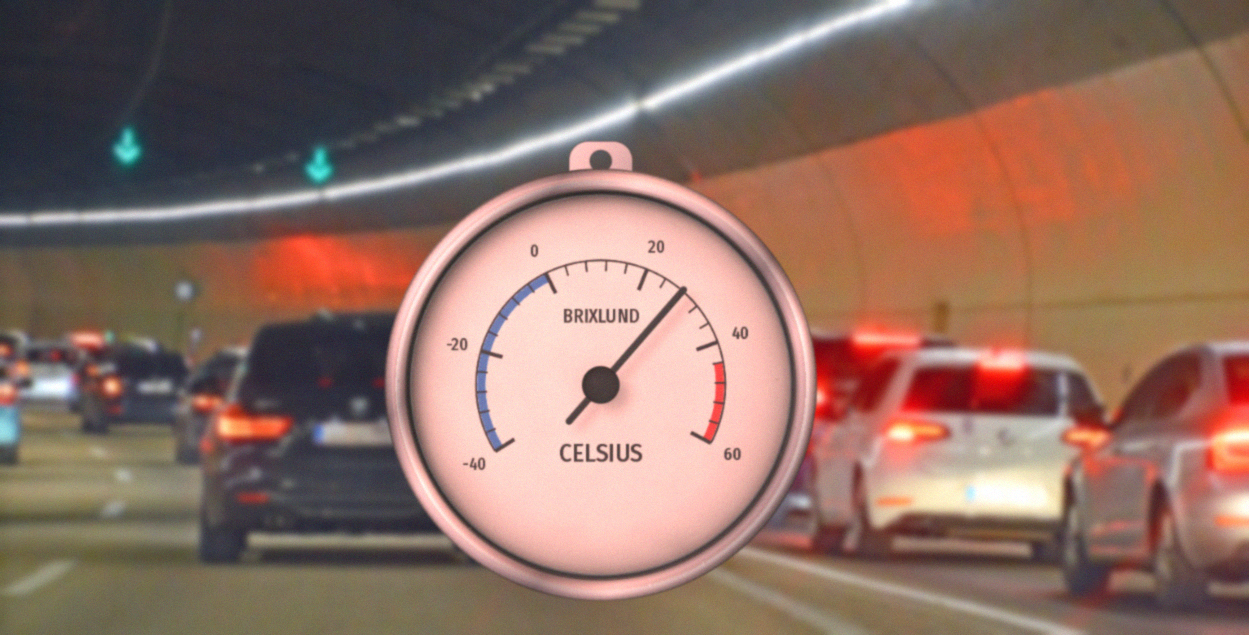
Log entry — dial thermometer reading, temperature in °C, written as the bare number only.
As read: 28
